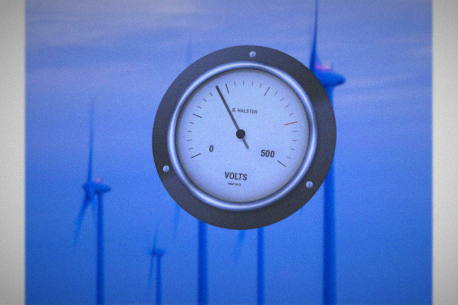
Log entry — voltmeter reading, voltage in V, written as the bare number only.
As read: 180
